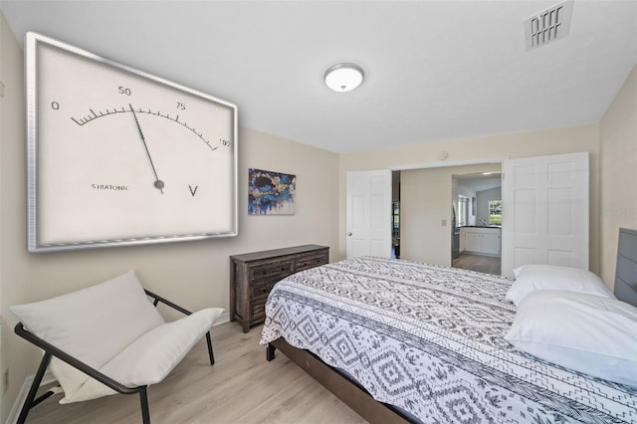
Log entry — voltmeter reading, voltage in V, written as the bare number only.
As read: 50
